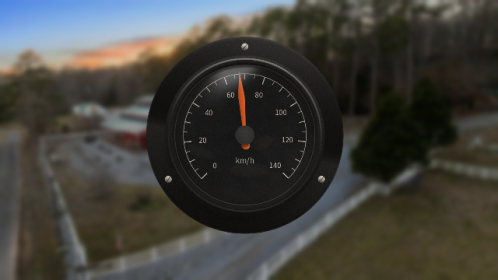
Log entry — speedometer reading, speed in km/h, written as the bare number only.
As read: 67.5
